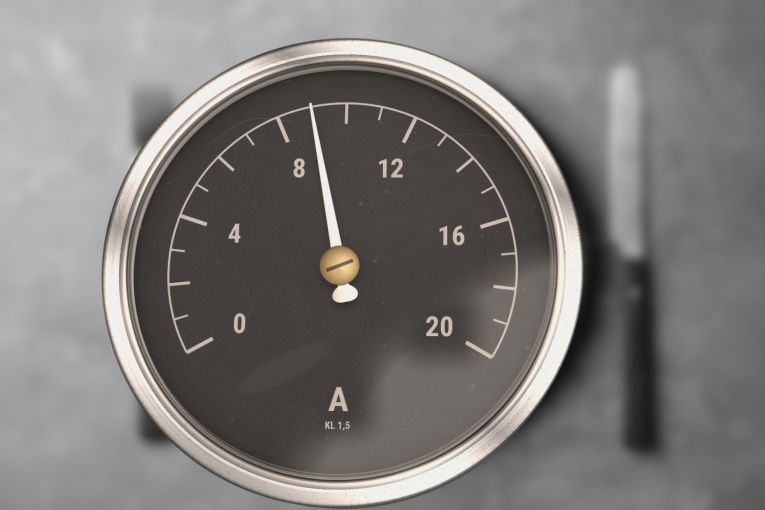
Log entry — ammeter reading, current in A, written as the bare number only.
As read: 9
